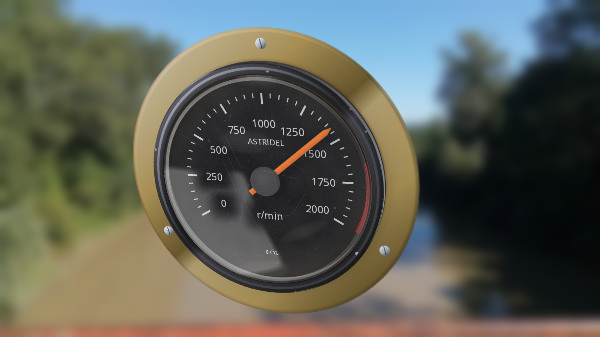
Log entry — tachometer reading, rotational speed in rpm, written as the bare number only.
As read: 1425
